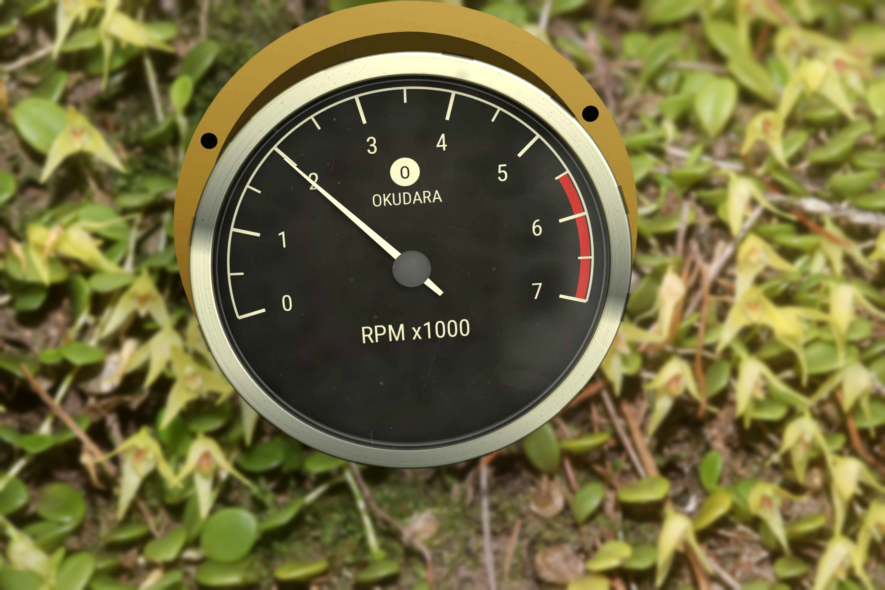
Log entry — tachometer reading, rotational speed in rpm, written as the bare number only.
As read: 2000
